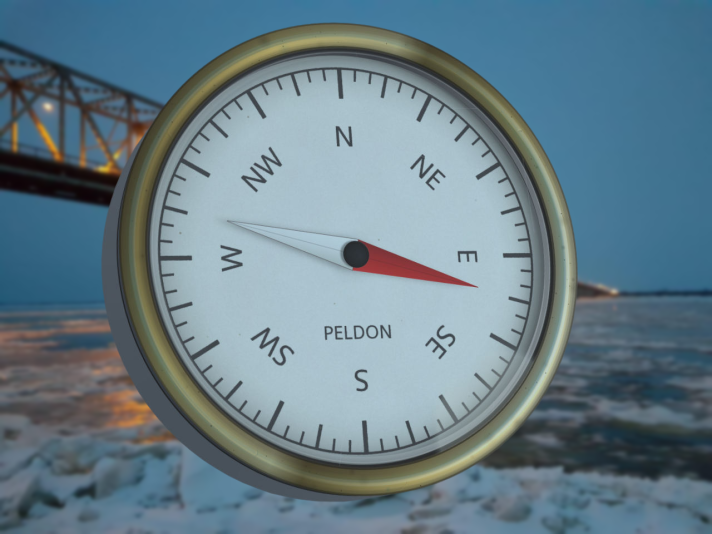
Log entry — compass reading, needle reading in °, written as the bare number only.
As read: 105
